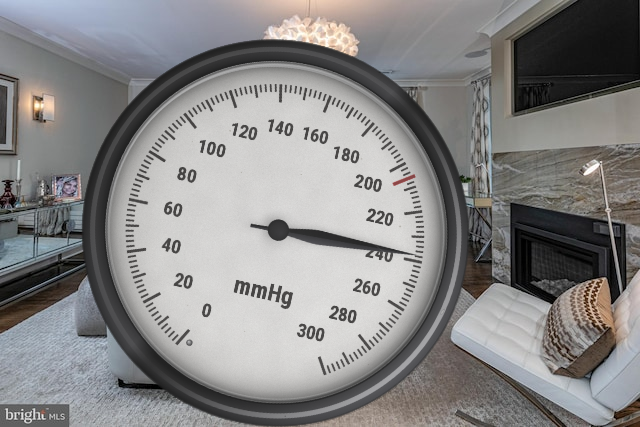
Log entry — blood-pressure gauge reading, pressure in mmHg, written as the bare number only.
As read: 238
